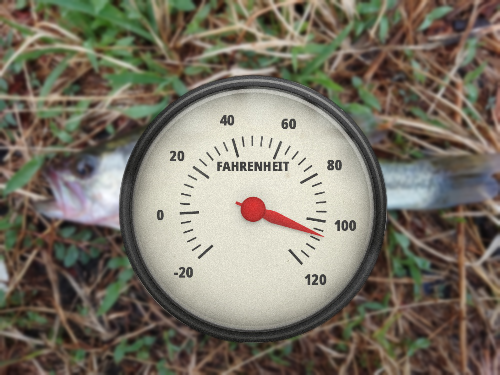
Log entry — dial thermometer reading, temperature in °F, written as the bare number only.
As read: 106
